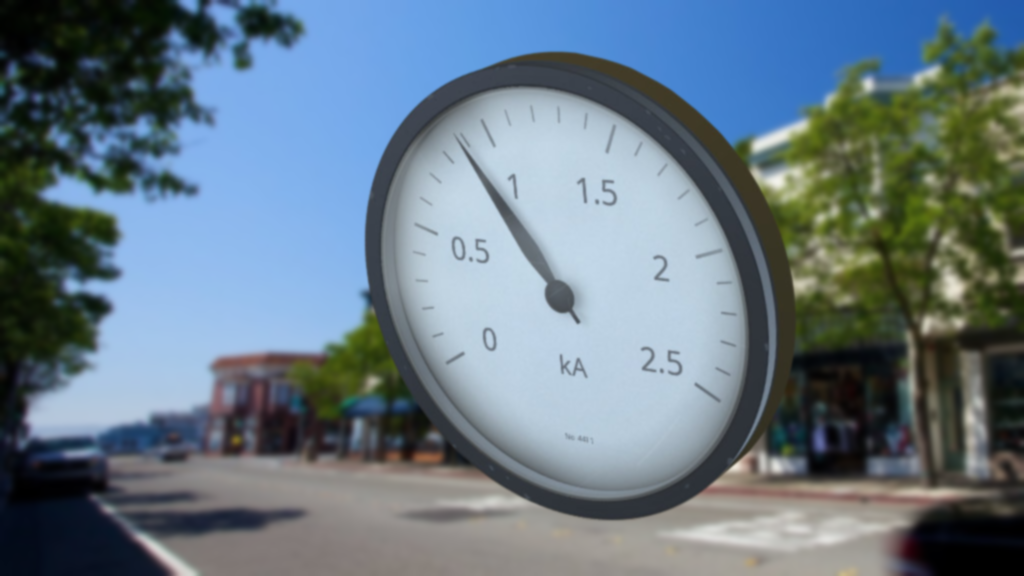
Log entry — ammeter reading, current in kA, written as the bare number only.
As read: 0.9
